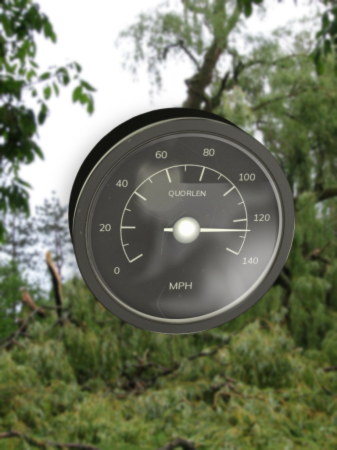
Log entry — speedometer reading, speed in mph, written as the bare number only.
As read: 125
